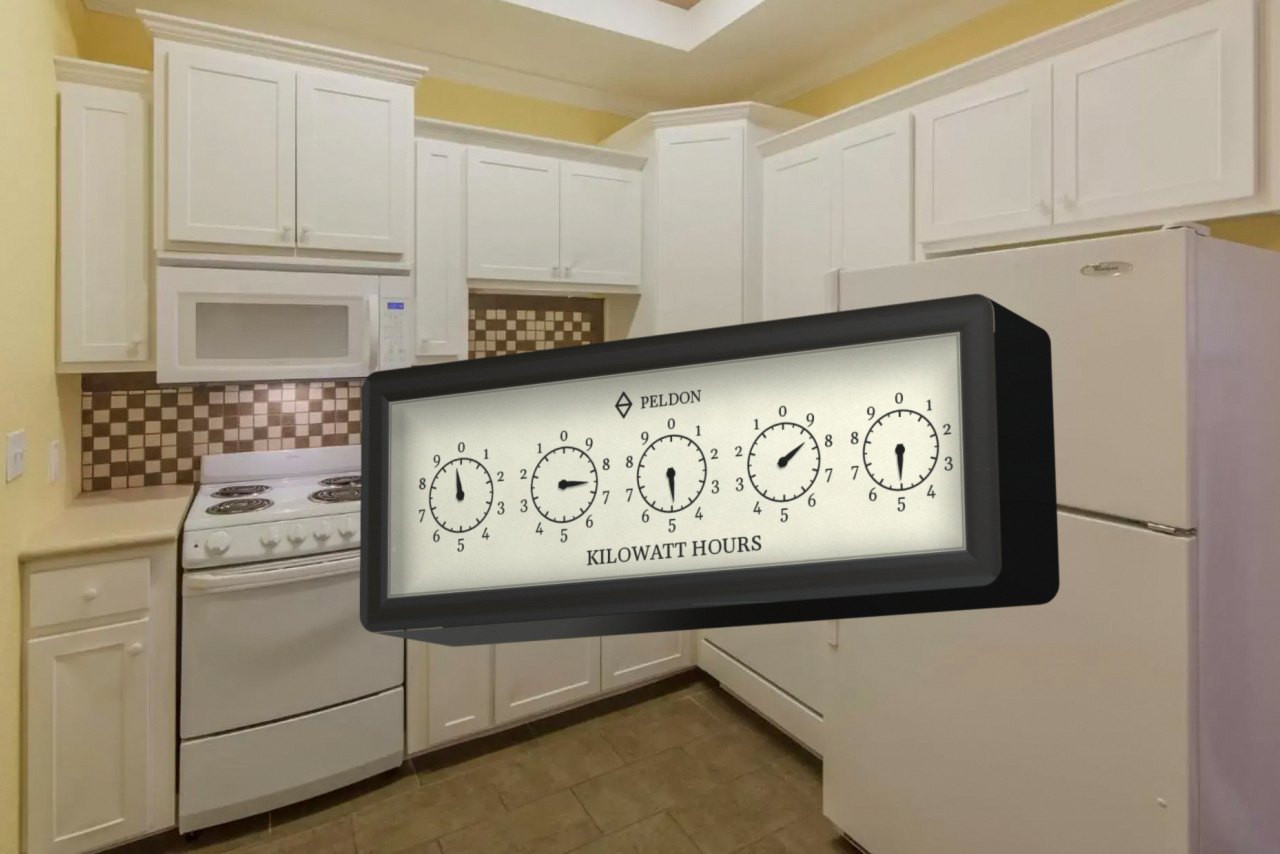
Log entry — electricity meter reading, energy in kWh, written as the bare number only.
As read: 97485
